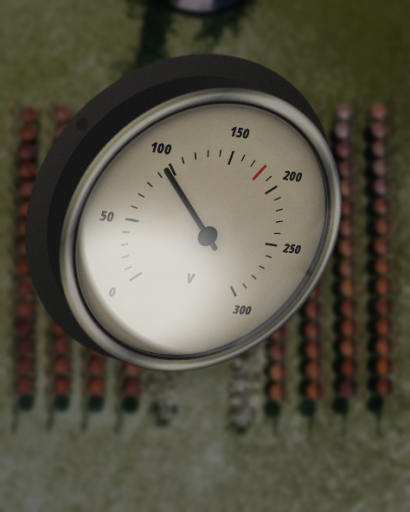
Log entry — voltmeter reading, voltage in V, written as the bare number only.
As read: 95
